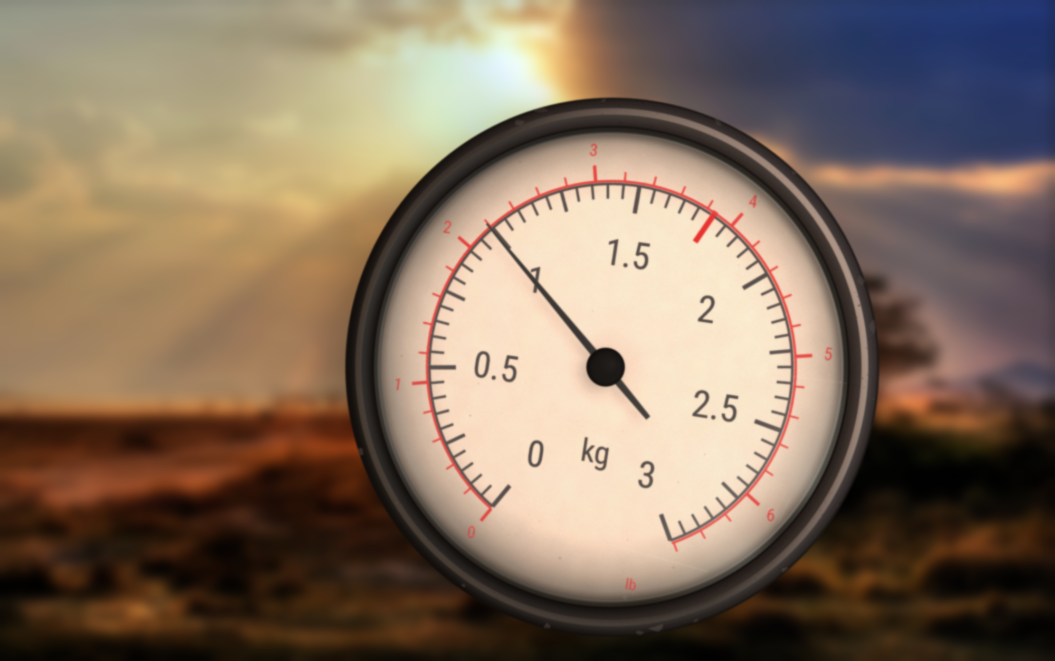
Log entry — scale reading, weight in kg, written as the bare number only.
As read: 1
